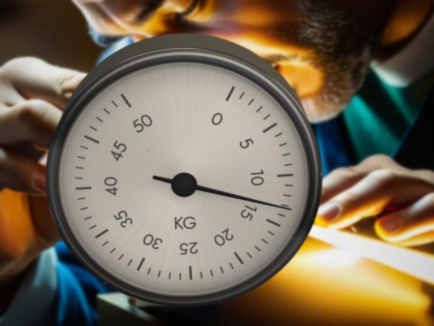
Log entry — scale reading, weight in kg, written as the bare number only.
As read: 13
